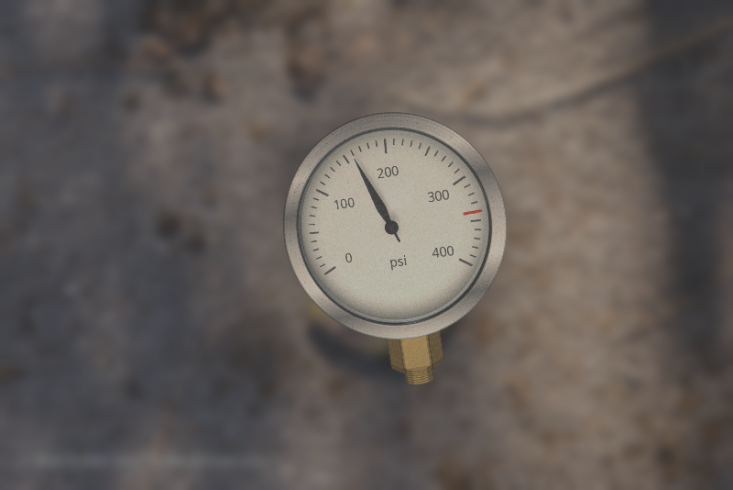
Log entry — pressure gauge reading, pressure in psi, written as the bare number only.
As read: 160
